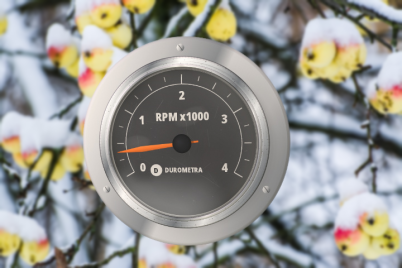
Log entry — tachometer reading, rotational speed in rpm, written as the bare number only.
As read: 375
